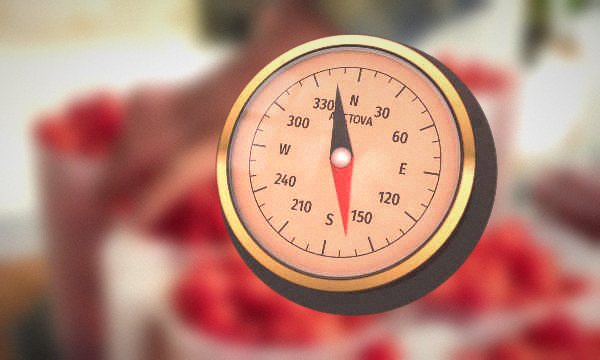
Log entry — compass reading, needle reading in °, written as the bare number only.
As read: 165
